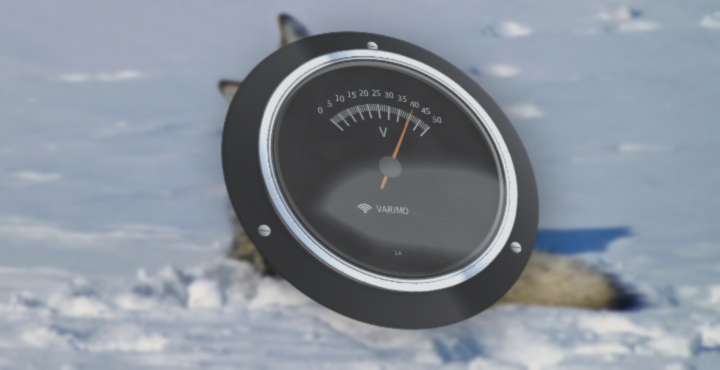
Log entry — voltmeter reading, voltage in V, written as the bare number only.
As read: 40
